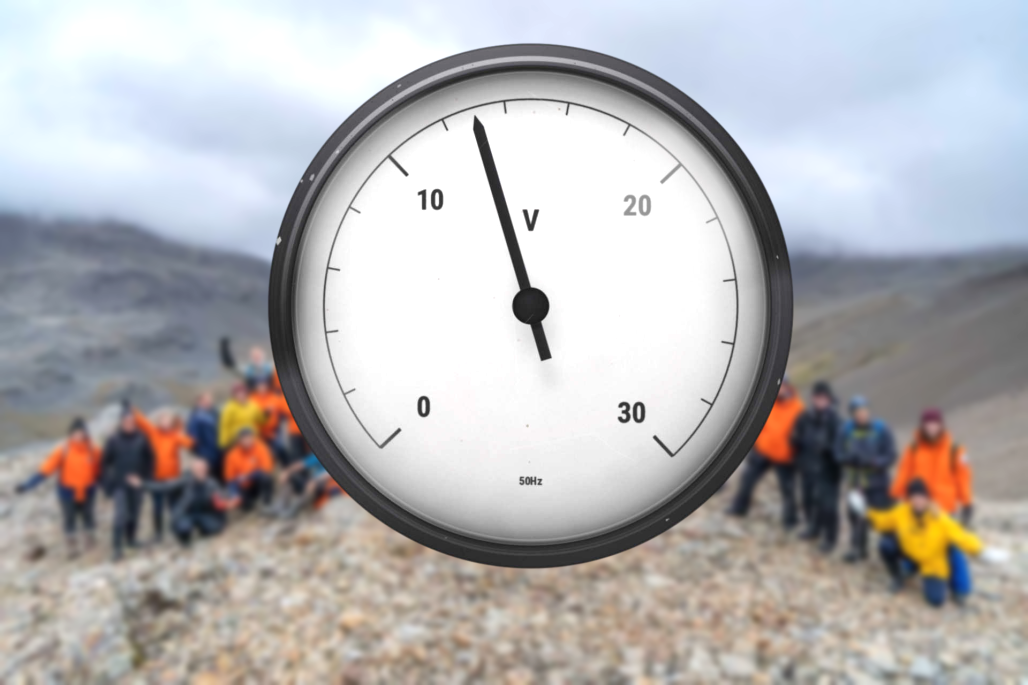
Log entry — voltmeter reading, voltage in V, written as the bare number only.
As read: 13
